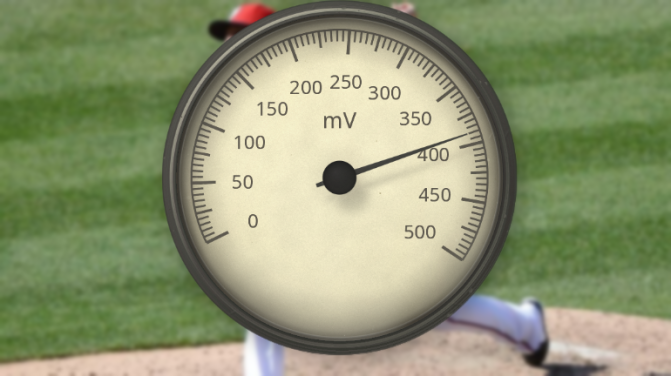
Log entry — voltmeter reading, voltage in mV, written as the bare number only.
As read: 390
